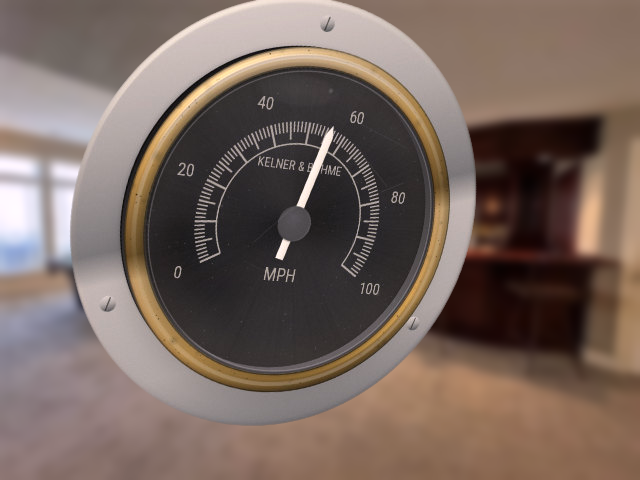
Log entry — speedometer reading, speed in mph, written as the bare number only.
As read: 55
